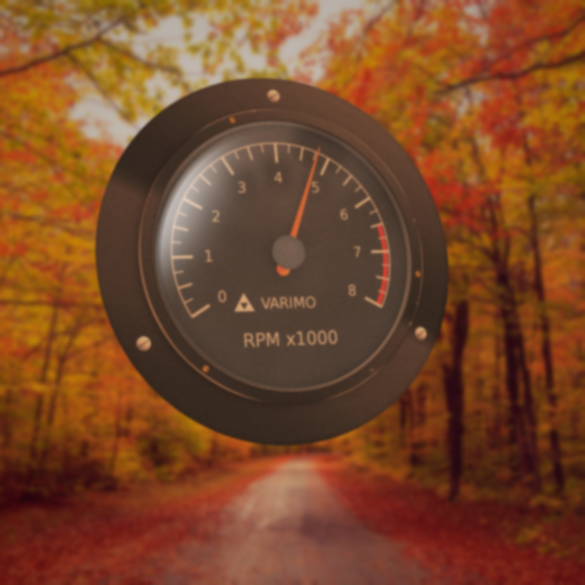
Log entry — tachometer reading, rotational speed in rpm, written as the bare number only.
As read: 4750
